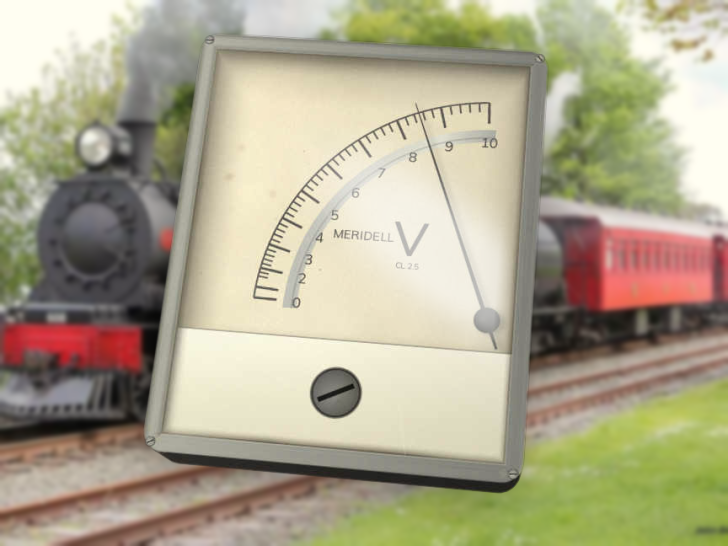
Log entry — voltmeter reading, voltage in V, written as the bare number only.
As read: 8.5
